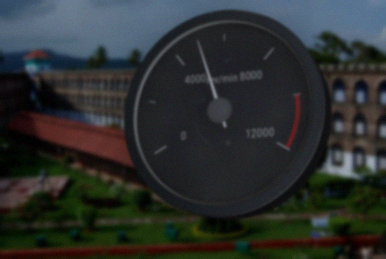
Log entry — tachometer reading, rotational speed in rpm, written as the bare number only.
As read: 5000
